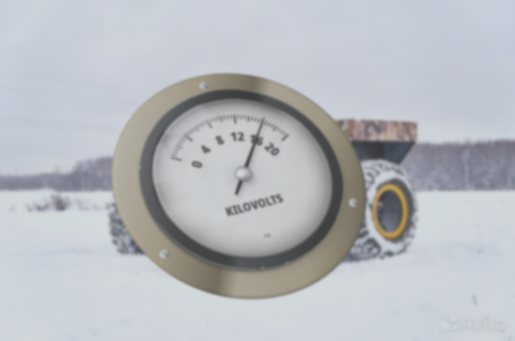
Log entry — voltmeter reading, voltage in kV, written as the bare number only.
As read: 16
